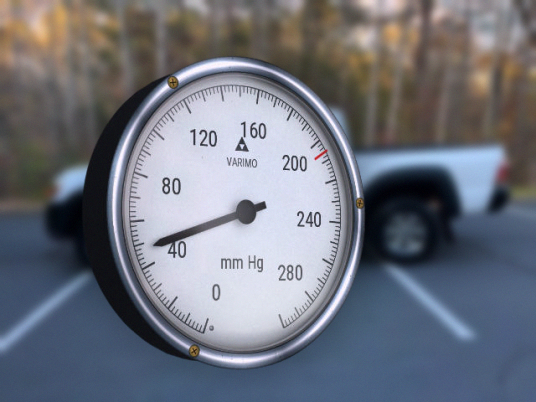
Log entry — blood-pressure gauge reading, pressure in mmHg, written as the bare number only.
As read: 48
